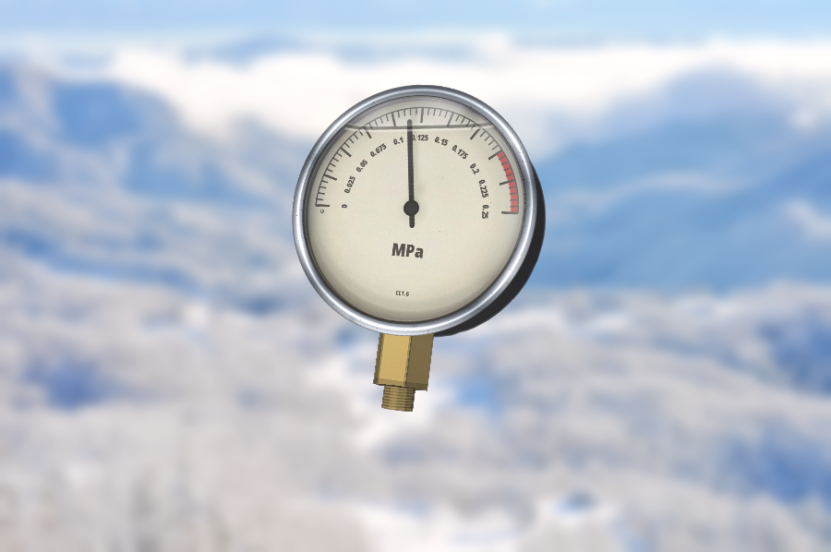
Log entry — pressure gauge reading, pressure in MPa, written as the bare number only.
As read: 0.115
